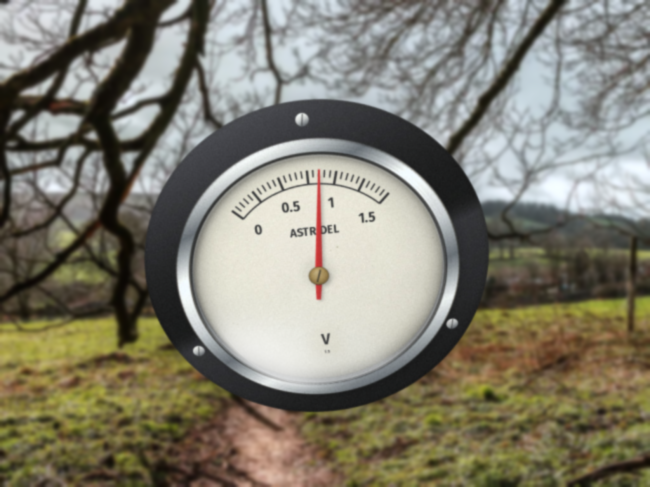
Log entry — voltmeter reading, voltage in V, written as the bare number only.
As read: 0.85
